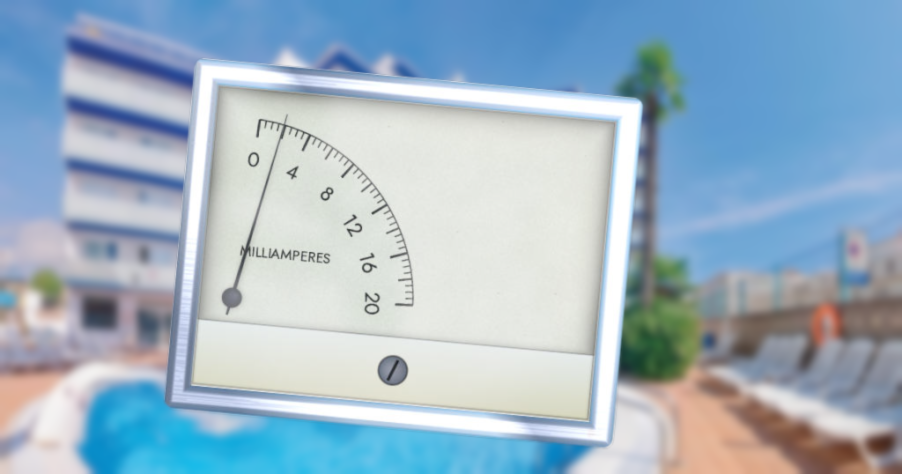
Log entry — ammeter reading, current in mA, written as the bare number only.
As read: 2
